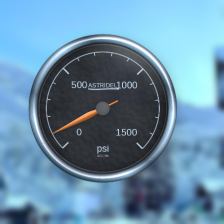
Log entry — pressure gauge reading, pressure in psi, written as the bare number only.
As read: 100
